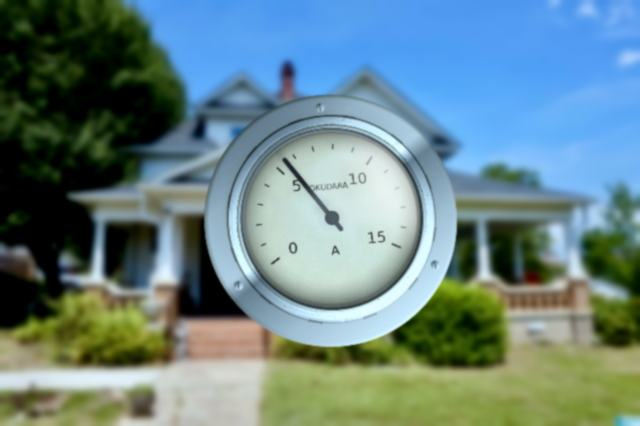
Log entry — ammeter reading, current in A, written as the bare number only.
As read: 5.5
